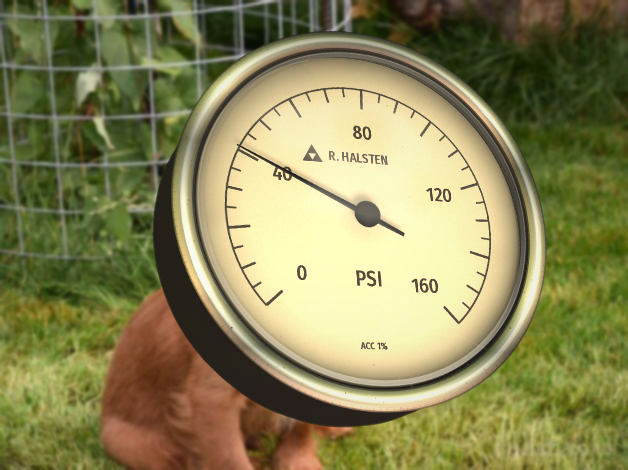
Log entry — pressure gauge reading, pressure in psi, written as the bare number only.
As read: 40
